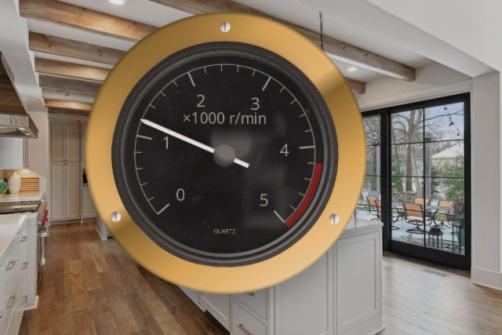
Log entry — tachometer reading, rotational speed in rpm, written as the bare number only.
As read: 1200
